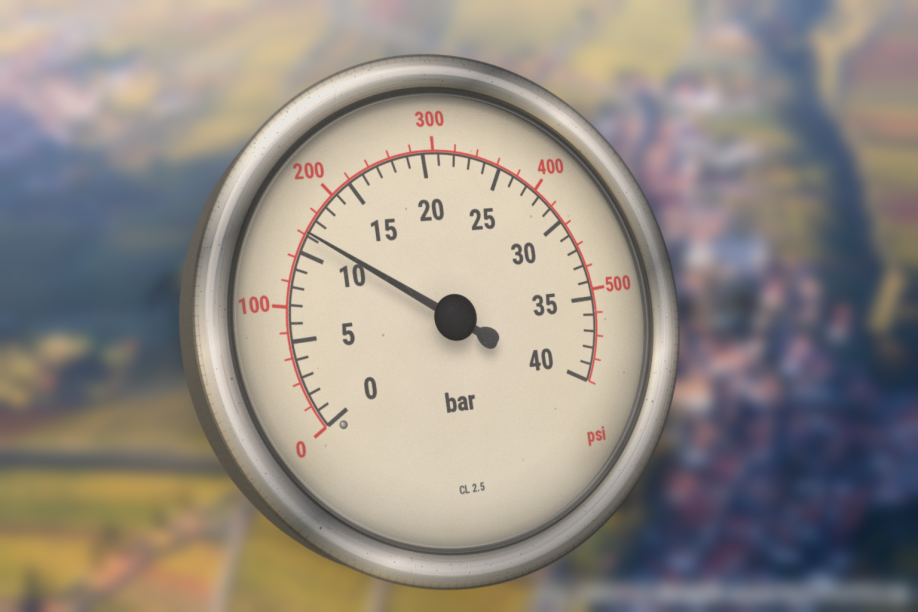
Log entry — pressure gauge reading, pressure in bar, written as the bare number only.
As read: 11
